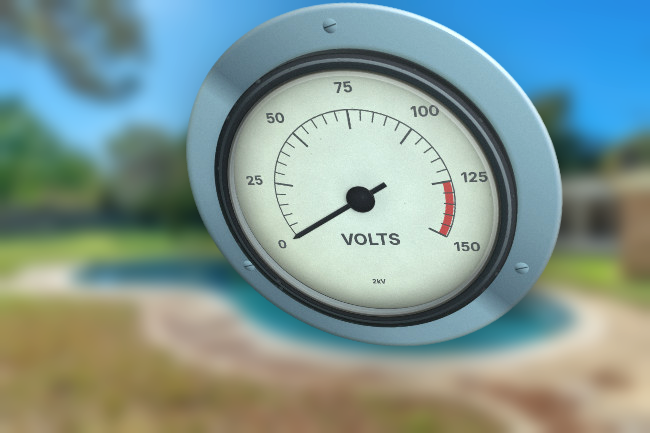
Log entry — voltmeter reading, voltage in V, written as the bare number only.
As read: 0
